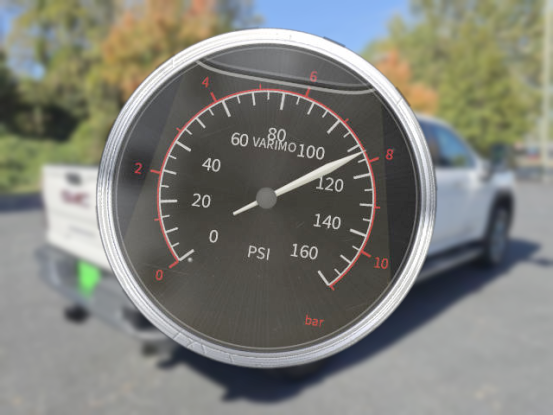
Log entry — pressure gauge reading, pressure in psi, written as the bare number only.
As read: 112.5
